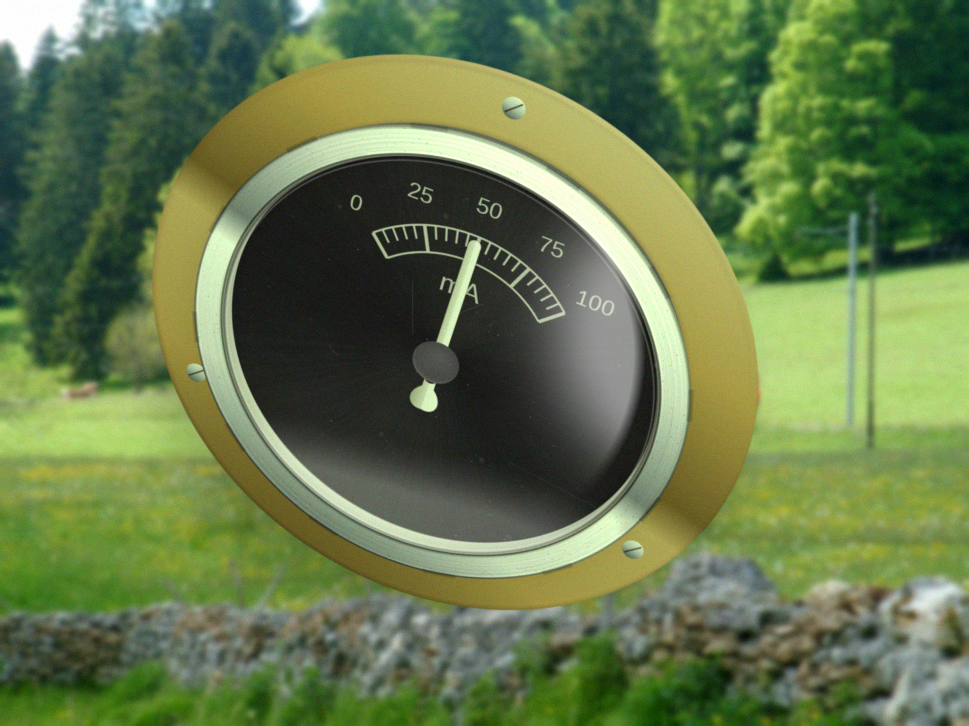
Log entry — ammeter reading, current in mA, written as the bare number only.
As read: 50
